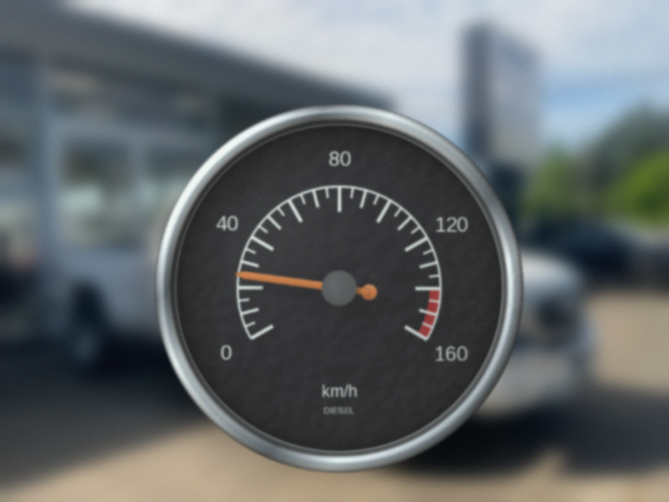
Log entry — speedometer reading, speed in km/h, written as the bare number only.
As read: 25
